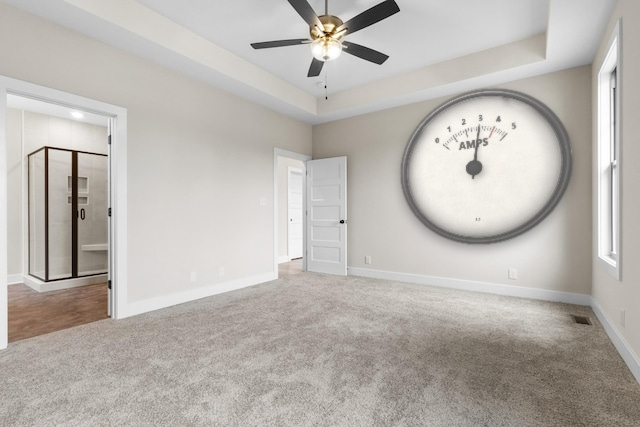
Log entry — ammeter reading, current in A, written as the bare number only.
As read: 3
